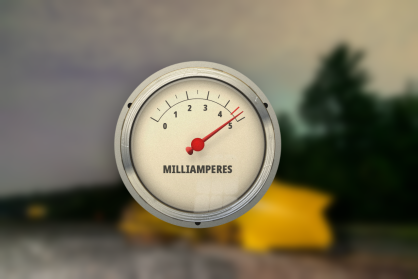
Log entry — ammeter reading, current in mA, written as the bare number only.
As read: 4.75
